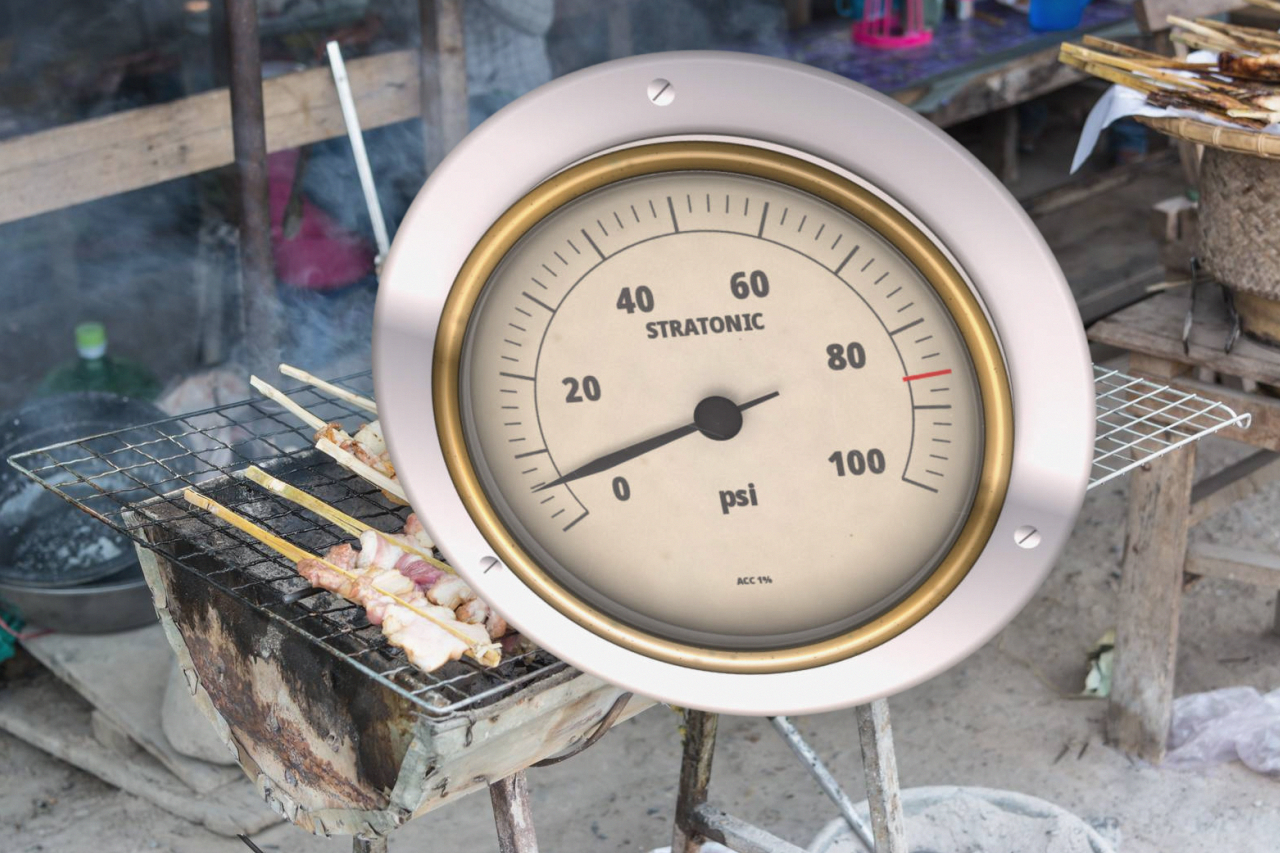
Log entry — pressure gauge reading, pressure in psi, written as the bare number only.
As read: 6
